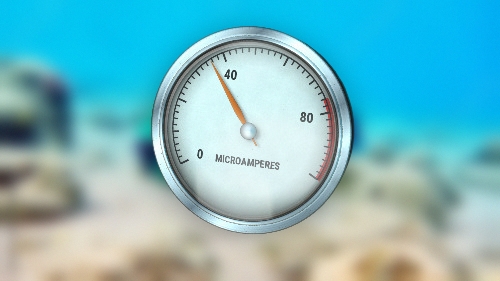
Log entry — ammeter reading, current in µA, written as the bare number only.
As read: 36
